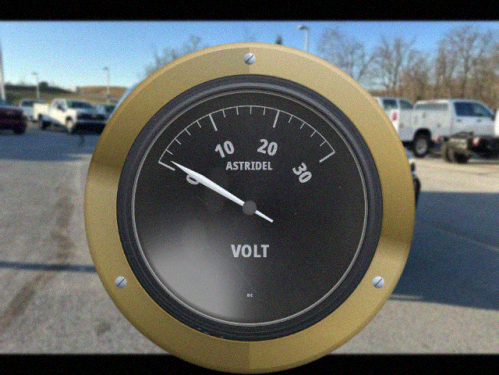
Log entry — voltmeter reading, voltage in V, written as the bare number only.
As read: 1
